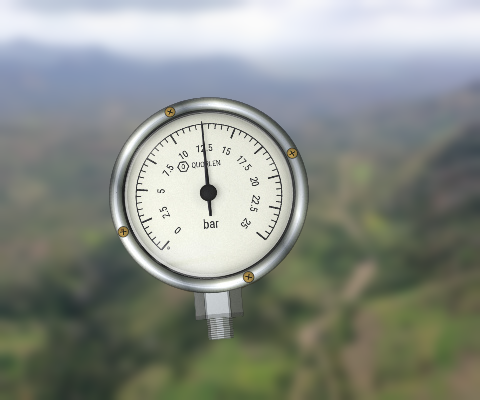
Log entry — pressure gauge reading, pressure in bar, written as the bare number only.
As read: 12.5
